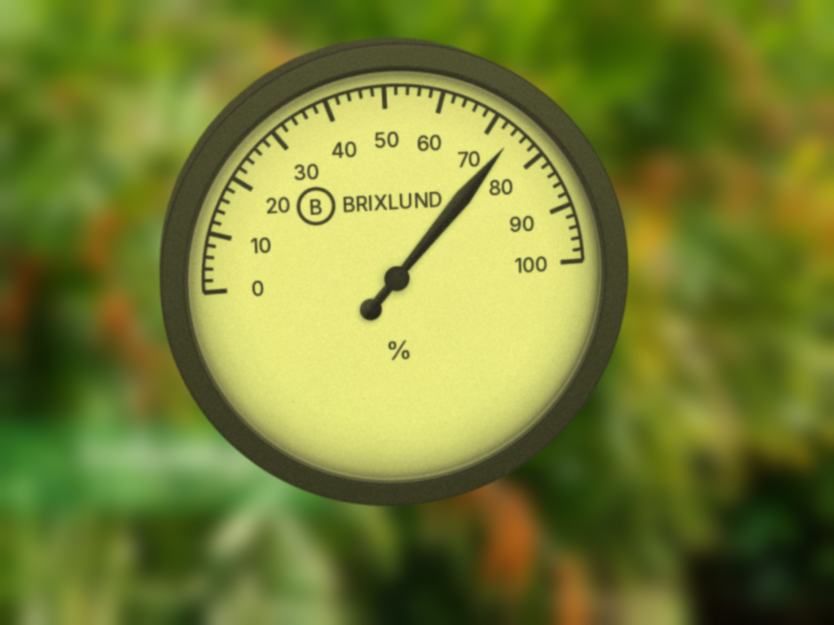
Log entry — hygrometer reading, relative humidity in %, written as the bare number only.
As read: 74
